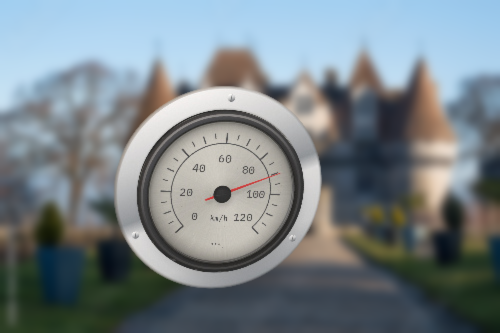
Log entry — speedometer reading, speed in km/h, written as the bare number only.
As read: 90
